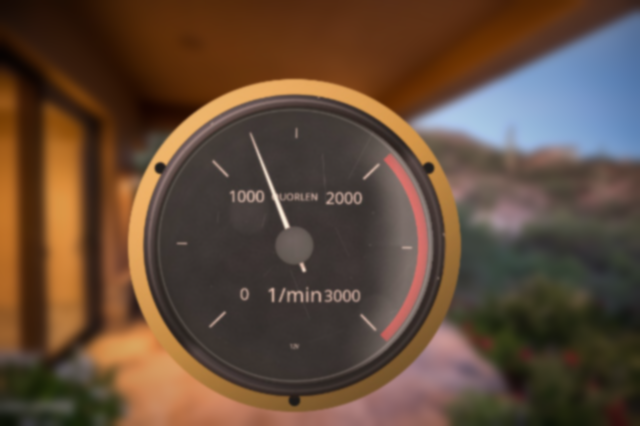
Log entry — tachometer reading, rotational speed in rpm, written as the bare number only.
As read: 1250
